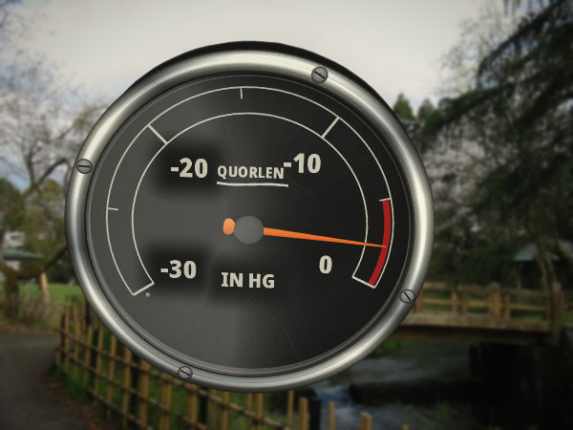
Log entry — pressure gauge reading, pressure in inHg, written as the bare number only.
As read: -2.5
